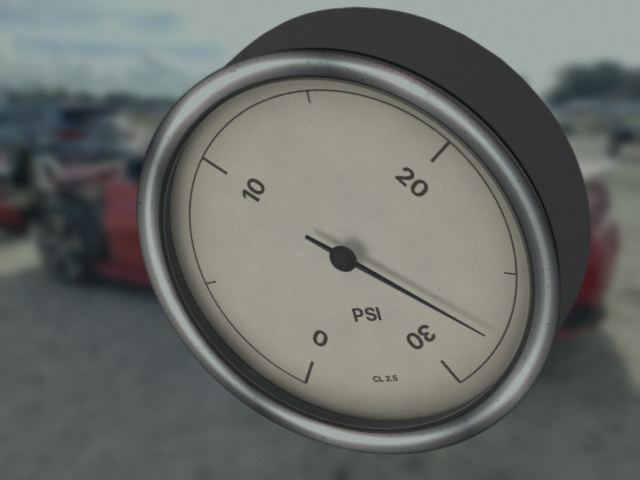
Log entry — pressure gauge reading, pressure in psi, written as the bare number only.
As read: 27.5
